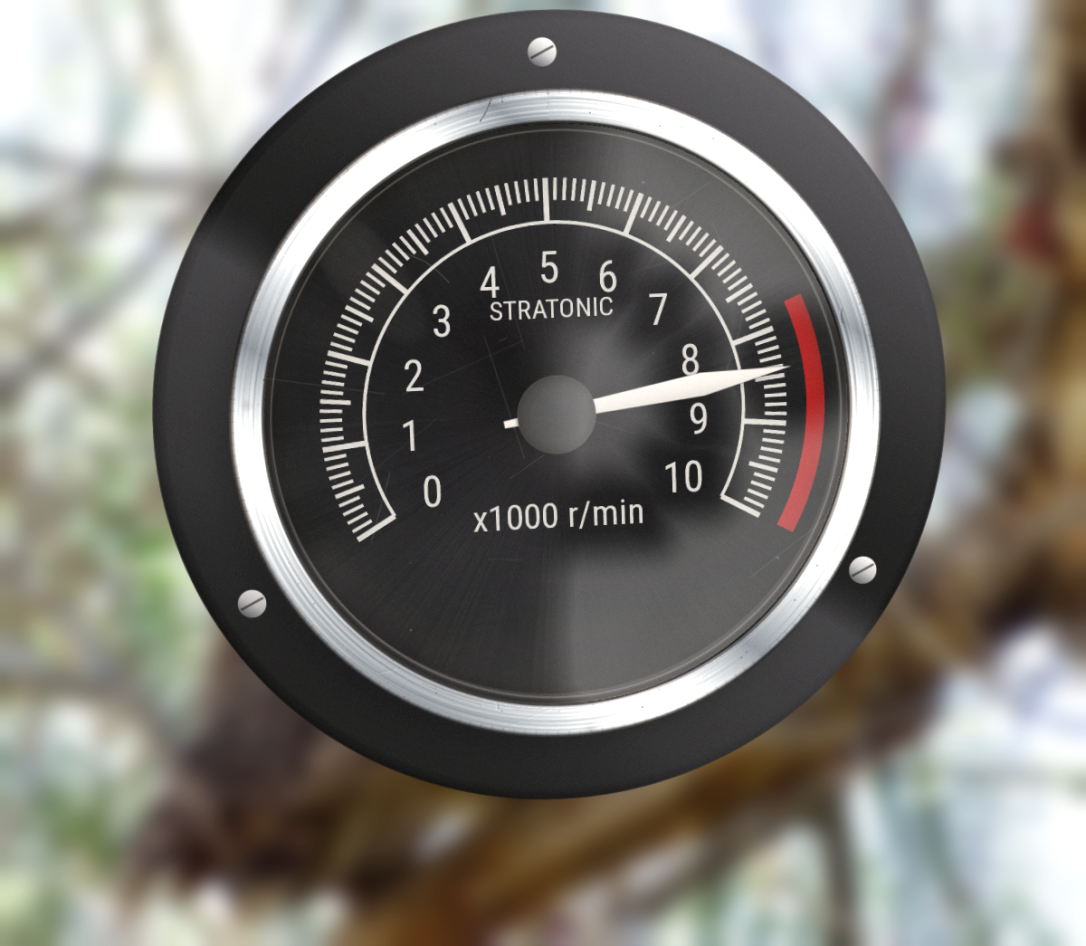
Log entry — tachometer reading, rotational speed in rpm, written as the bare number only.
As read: 8400
